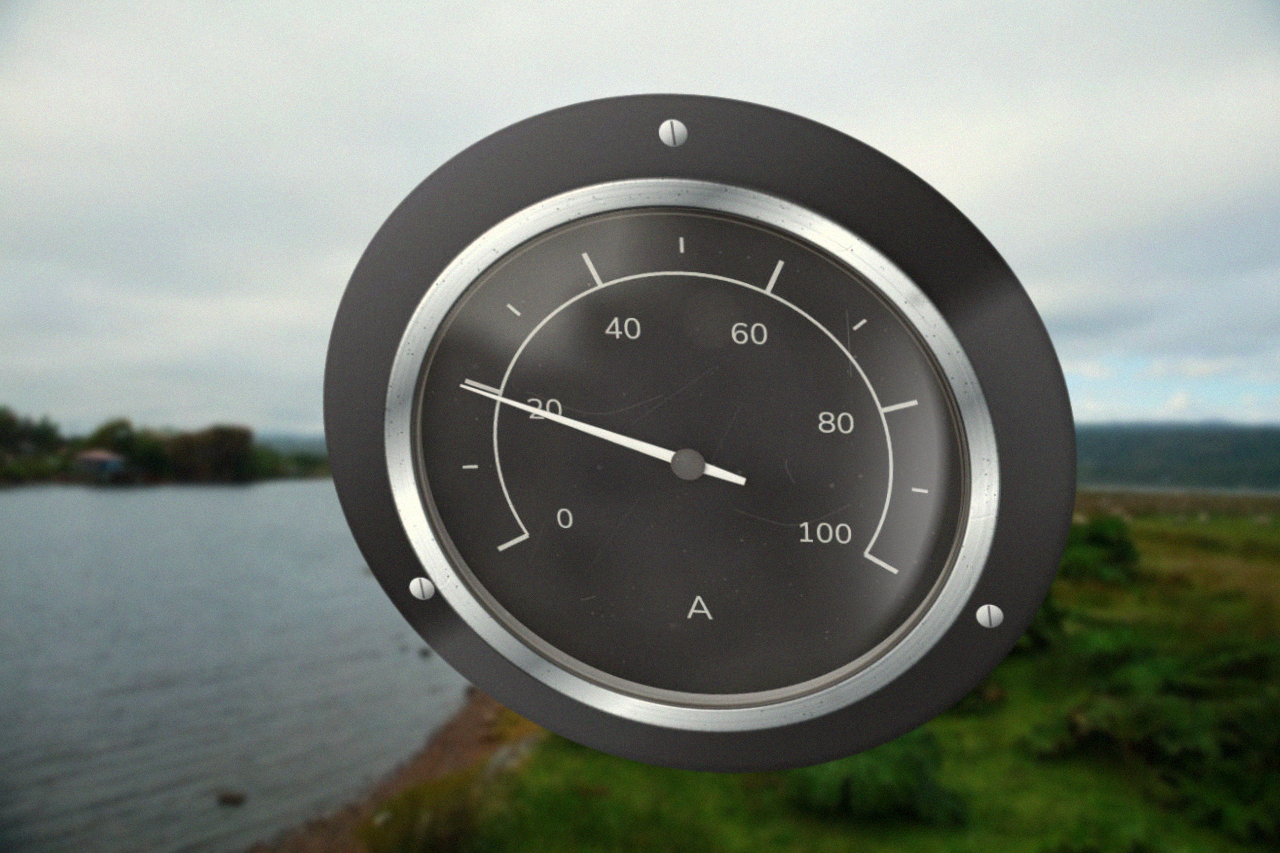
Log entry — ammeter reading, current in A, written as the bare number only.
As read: 20
